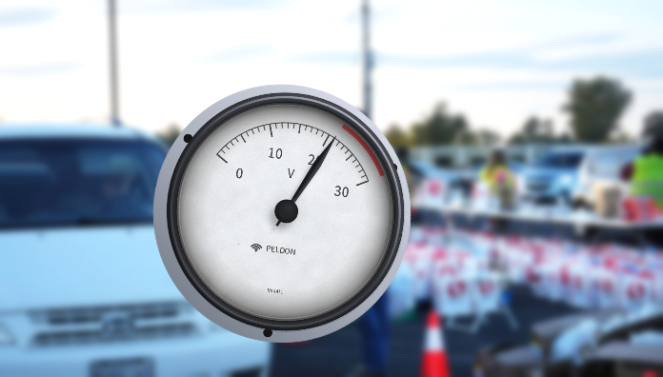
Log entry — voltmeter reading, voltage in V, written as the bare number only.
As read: 21
